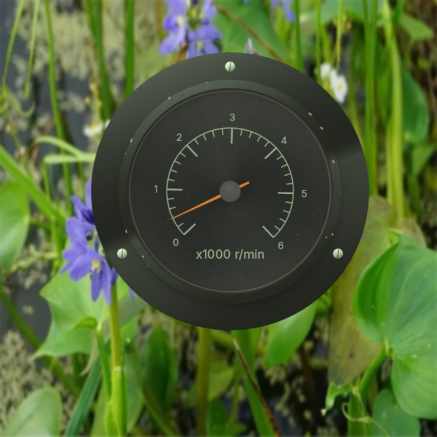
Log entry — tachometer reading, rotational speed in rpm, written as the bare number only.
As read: 400
